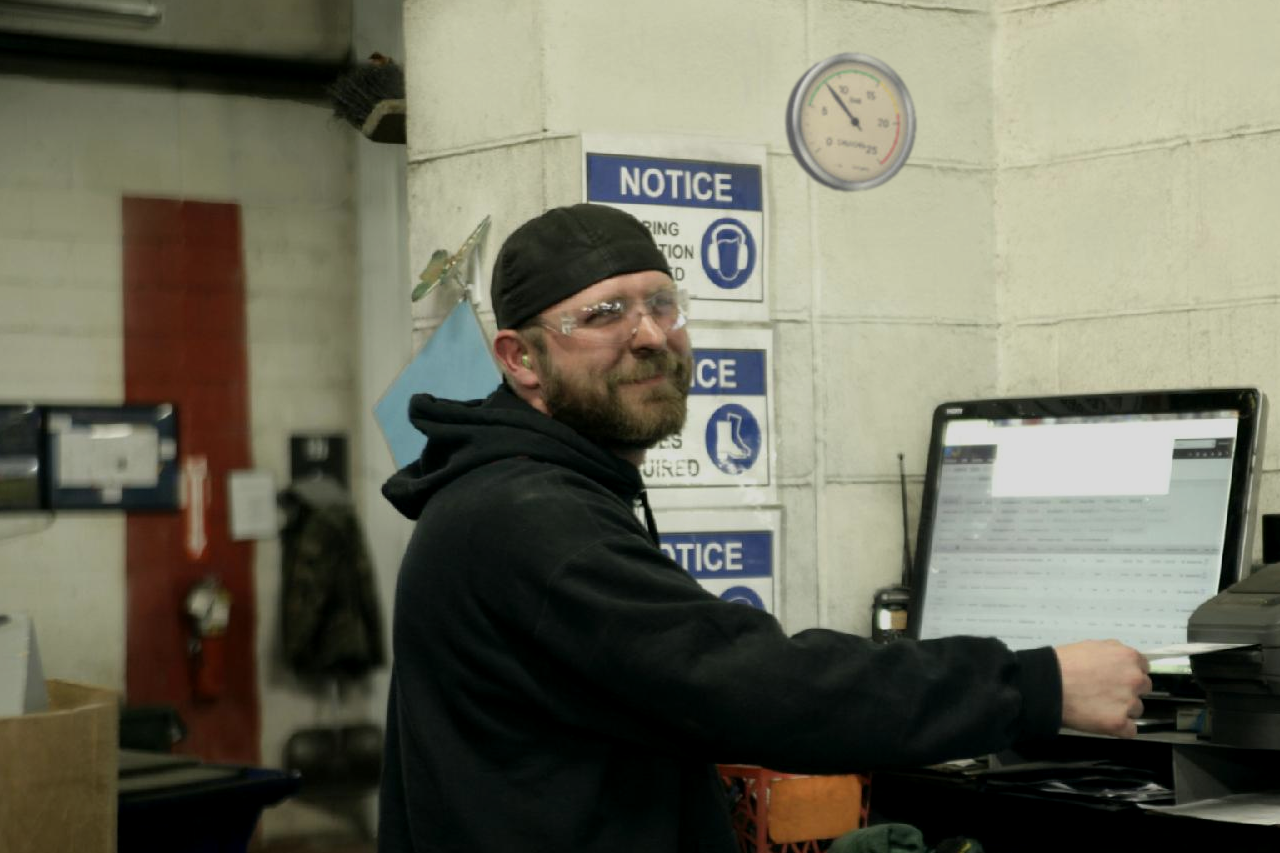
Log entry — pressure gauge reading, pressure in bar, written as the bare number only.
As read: 8
